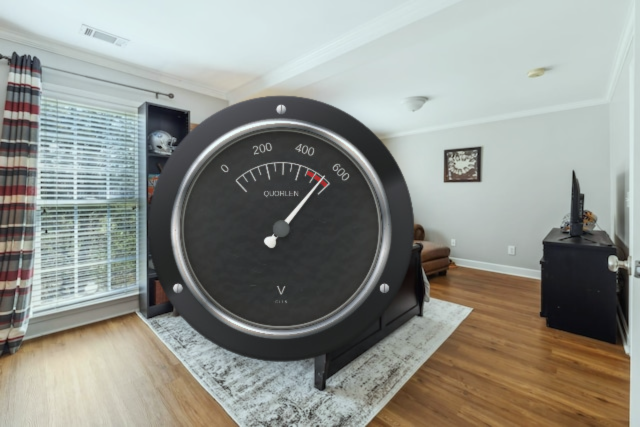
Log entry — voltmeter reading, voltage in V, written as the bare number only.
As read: 550
